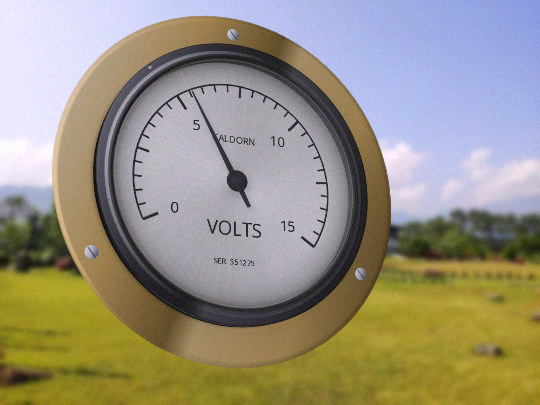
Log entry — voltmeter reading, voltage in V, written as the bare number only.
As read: 5.5
